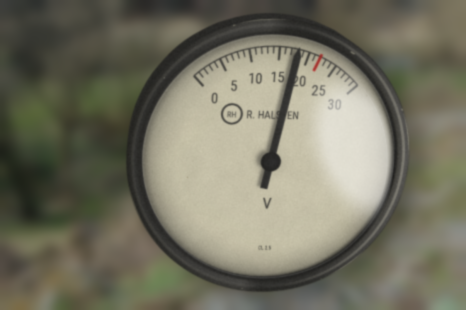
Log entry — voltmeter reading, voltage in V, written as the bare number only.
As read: 18
